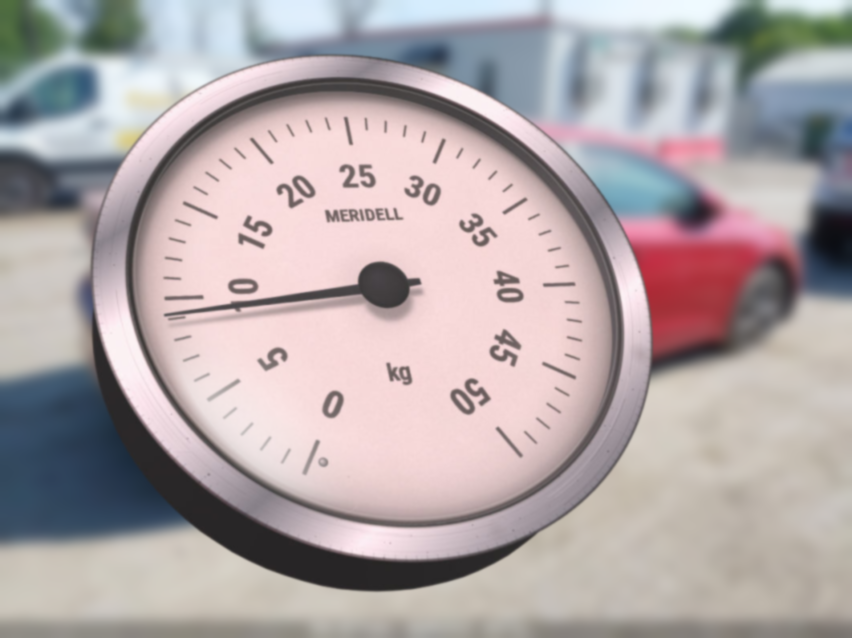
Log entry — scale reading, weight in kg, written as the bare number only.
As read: 9
